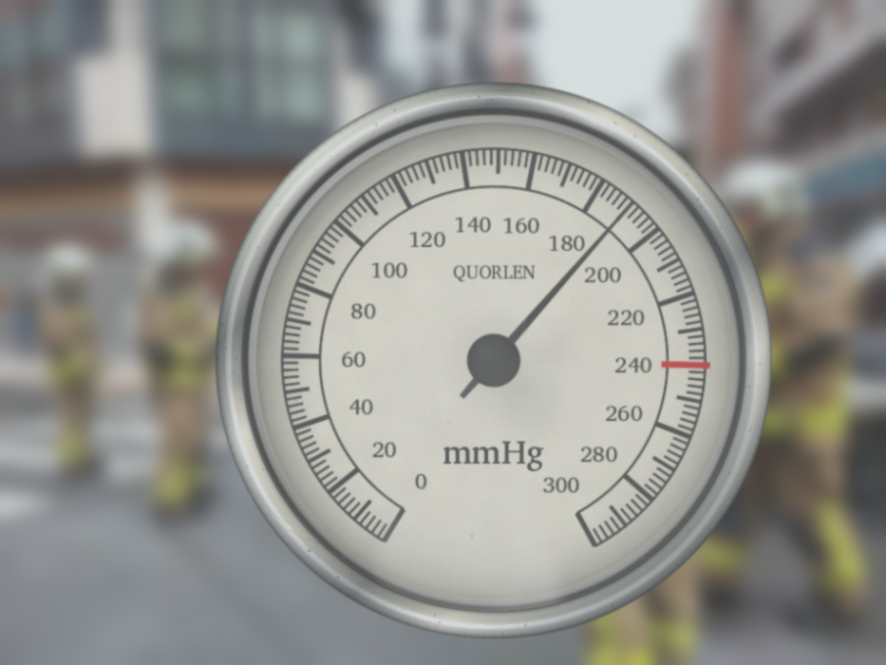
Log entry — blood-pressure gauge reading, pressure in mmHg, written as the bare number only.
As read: 190
